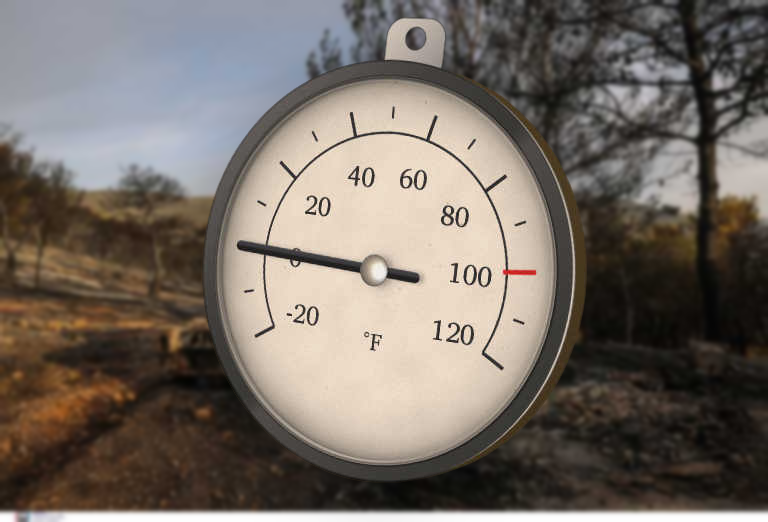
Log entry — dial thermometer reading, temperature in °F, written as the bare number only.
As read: 0
